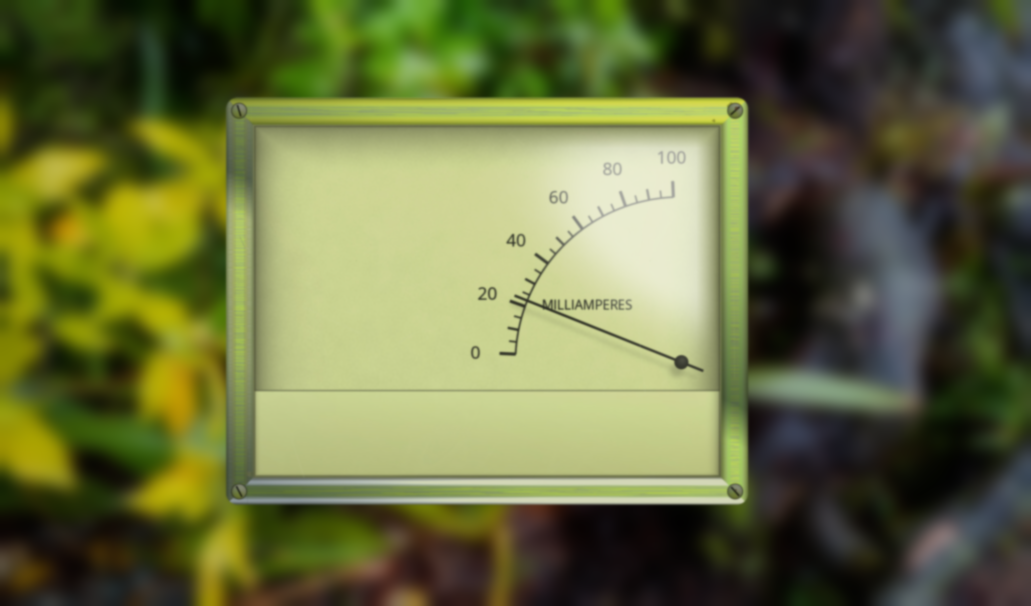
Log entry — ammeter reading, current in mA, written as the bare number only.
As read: 22.5
